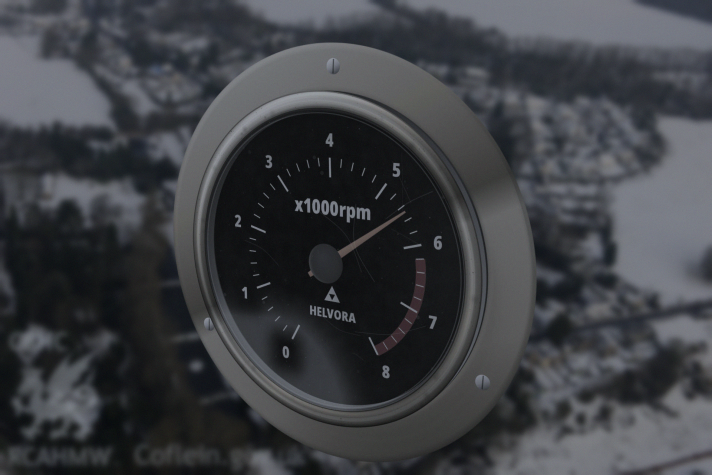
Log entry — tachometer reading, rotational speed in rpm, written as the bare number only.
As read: 5500
